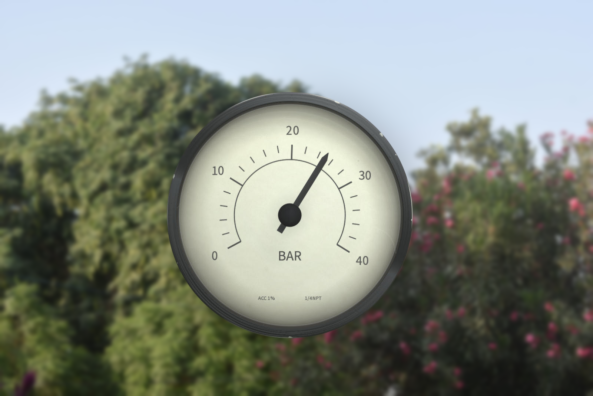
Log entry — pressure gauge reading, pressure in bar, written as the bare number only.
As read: 25
